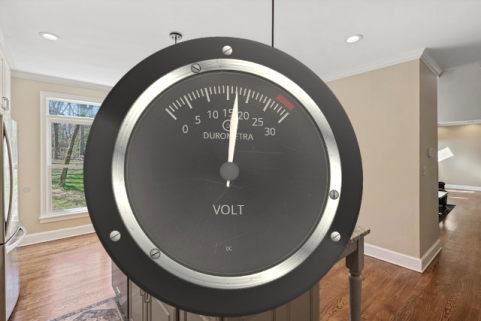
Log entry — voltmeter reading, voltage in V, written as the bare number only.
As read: 17
